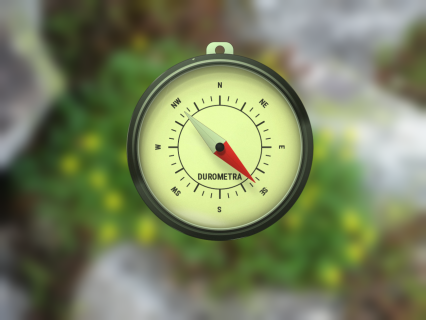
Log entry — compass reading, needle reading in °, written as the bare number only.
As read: 135
